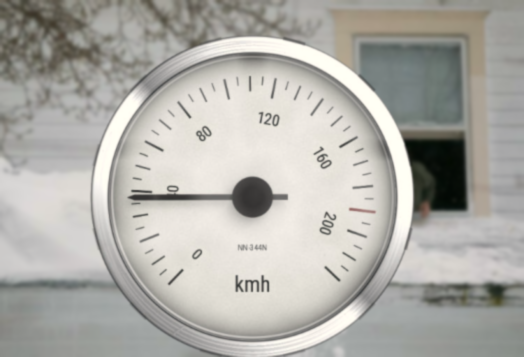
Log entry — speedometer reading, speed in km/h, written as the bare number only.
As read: 37.5
